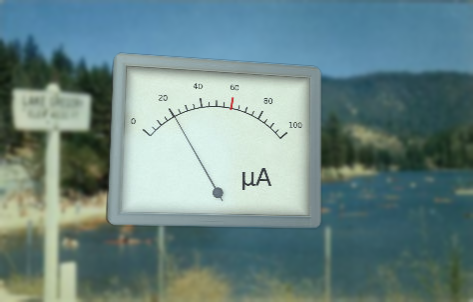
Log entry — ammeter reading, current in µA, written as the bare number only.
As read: 20
